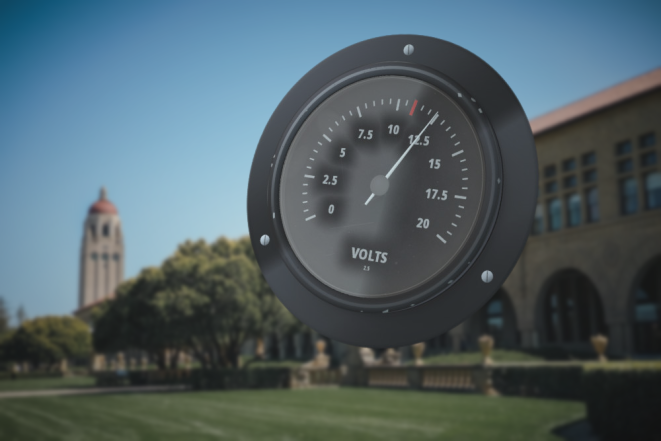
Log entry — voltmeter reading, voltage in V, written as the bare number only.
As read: 12.5
